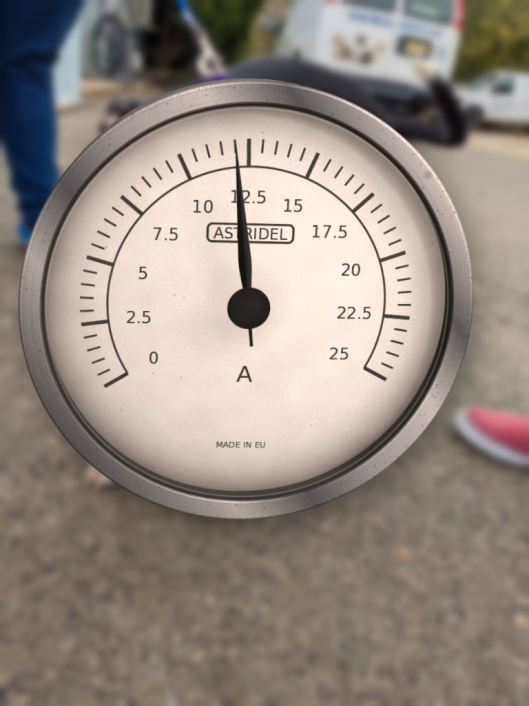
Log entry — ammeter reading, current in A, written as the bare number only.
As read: 12
